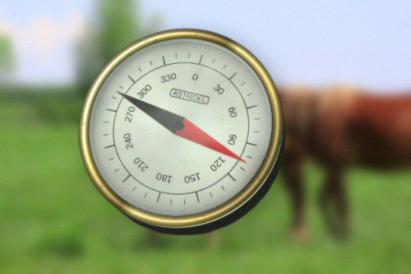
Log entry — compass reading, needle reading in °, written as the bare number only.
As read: 105
